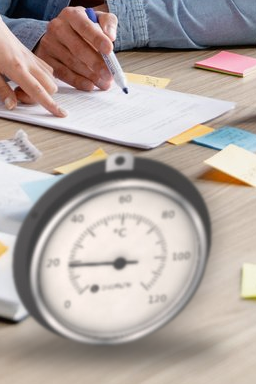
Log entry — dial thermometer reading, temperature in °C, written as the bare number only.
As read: 20
